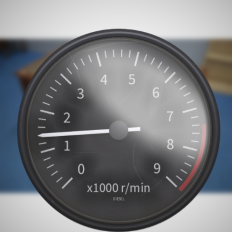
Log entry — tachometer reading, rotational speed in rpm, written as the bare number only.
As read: 1400
